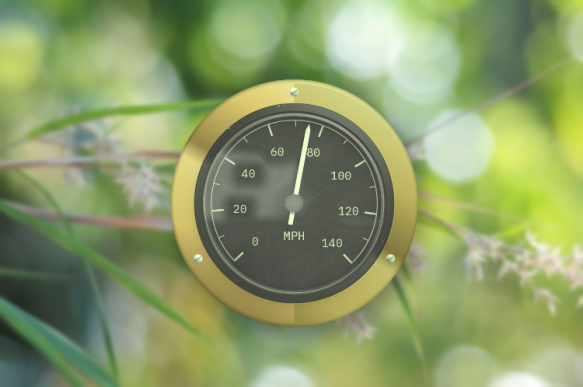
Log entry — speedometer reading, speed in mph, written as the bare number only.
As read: 75
